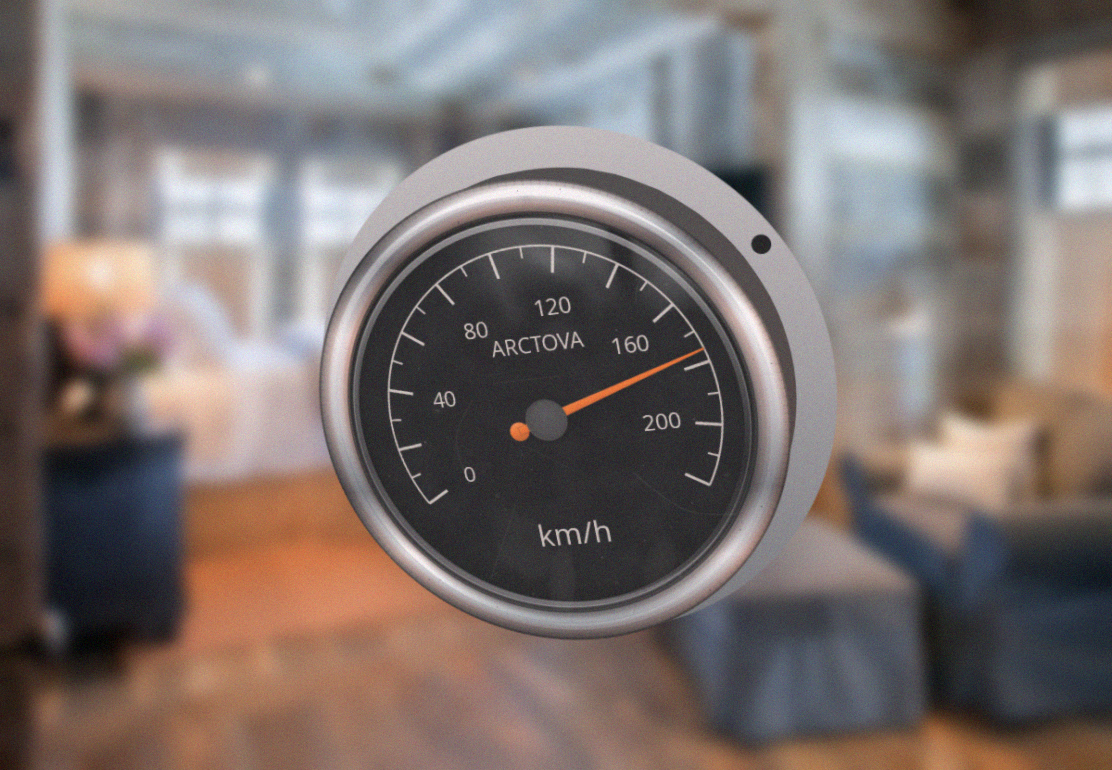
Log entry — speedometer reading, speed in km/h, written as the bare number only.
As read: 175
